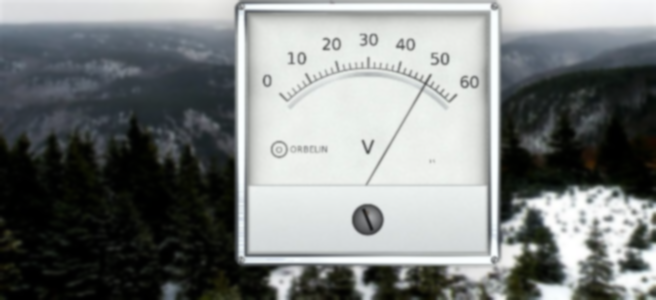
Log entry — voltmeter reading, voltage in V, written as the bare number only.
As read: 50
